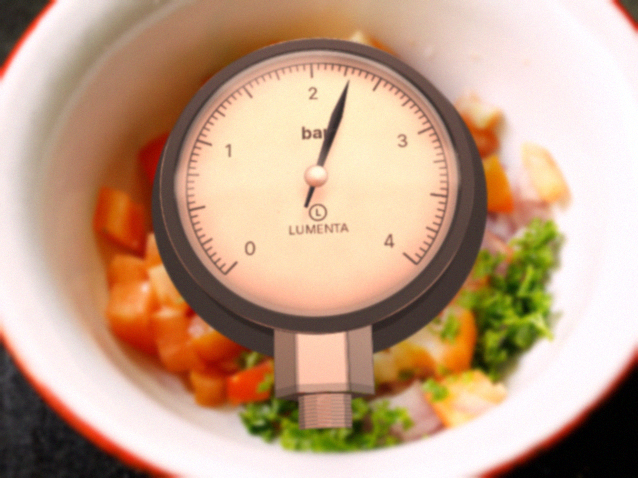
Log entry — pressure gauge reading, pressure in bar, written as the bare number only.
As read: 2.3
